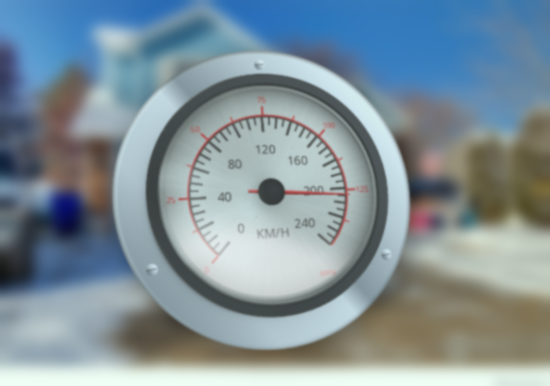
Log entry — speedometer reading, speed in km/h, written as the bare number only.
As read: 205
